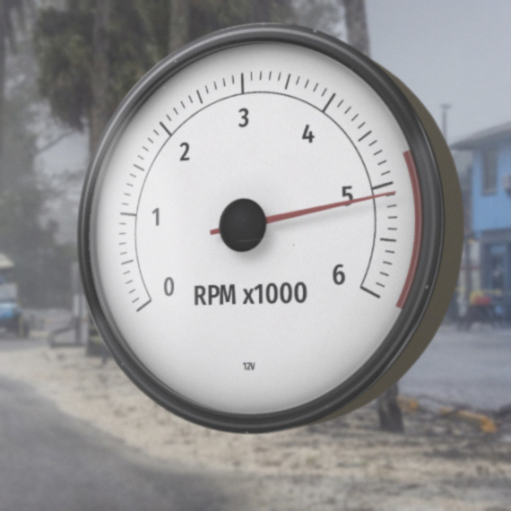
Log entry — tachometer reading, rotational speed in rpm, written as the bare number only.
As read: 5100
